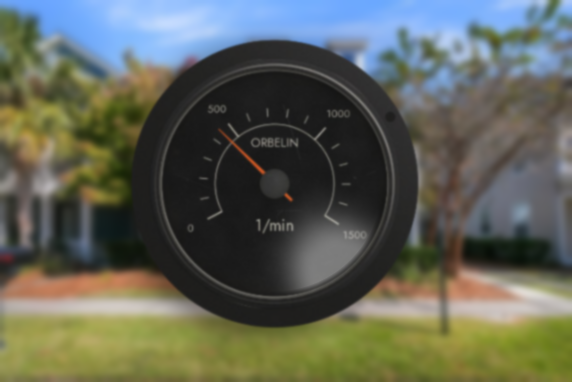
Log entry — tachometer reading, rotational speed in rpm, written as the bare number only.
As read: 450
